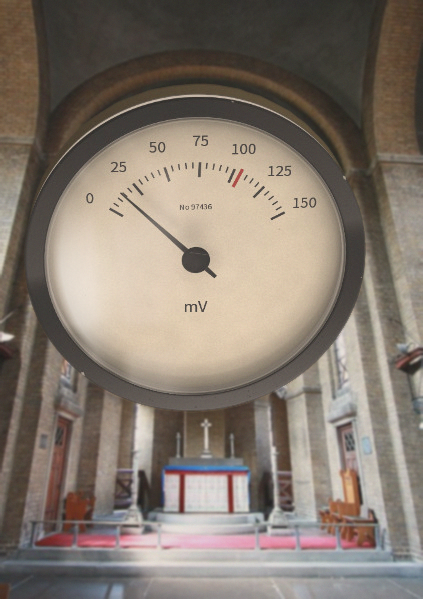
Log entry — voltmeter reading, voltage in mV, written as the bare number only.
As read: 15
